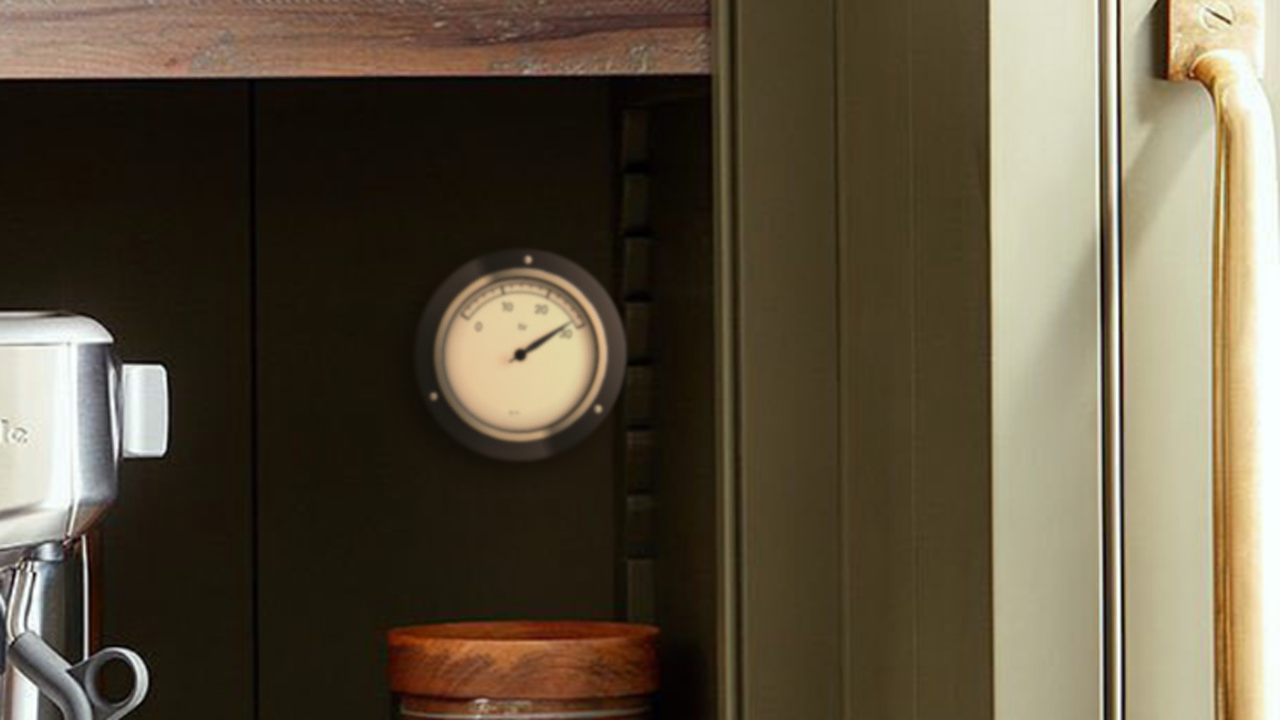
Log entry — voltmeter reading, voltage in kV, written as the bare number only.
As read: 28
